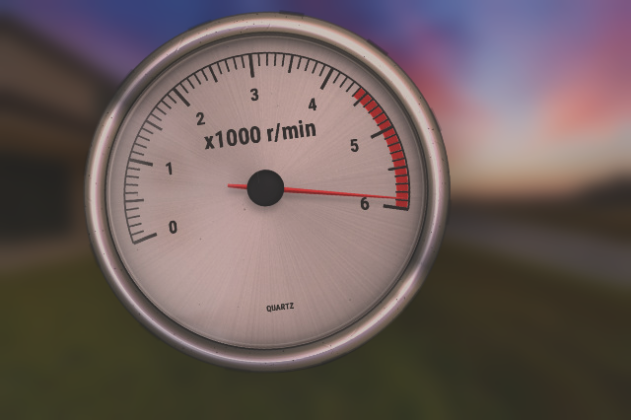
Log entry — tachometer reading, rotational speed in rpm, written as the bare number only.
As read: 5900
